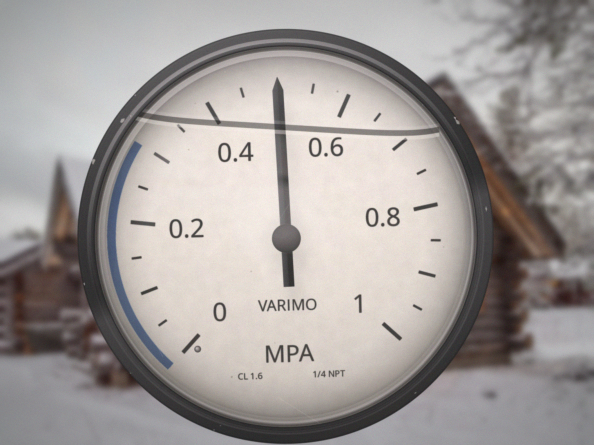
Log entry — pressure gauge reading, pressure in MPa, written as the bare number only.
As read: 0.5
